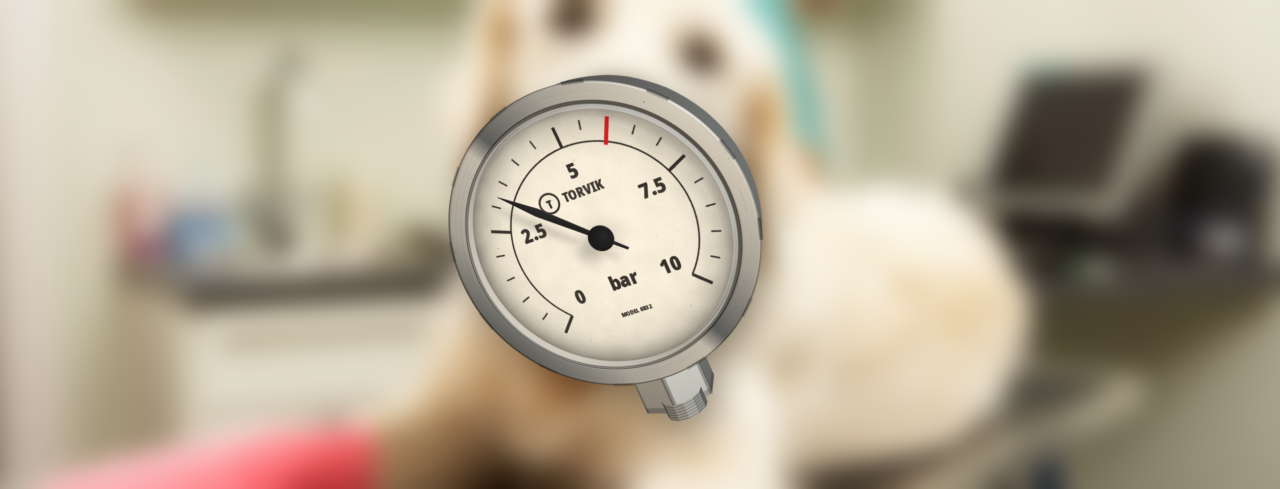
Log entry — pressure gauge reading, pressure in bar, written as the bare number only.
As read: 3.25
